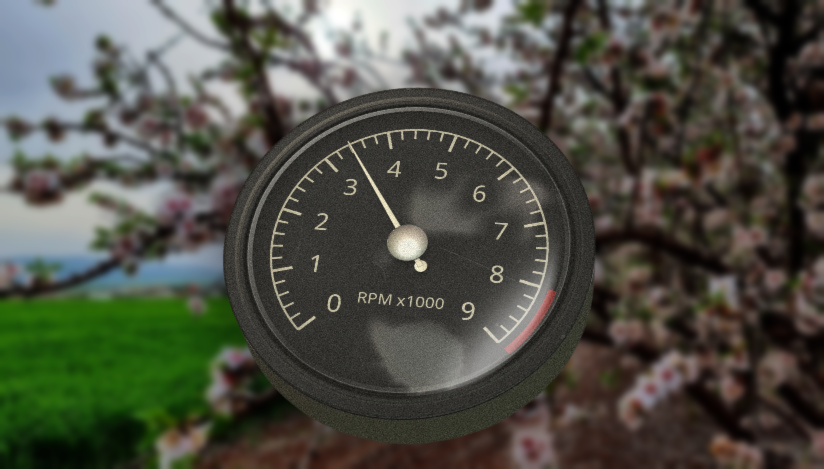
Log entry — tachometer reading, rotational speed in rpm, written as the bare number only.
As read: 3400
